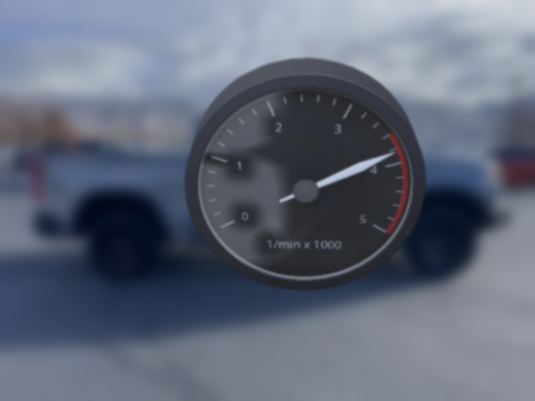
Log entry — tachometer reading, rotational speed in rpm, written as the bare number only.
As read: 3800
